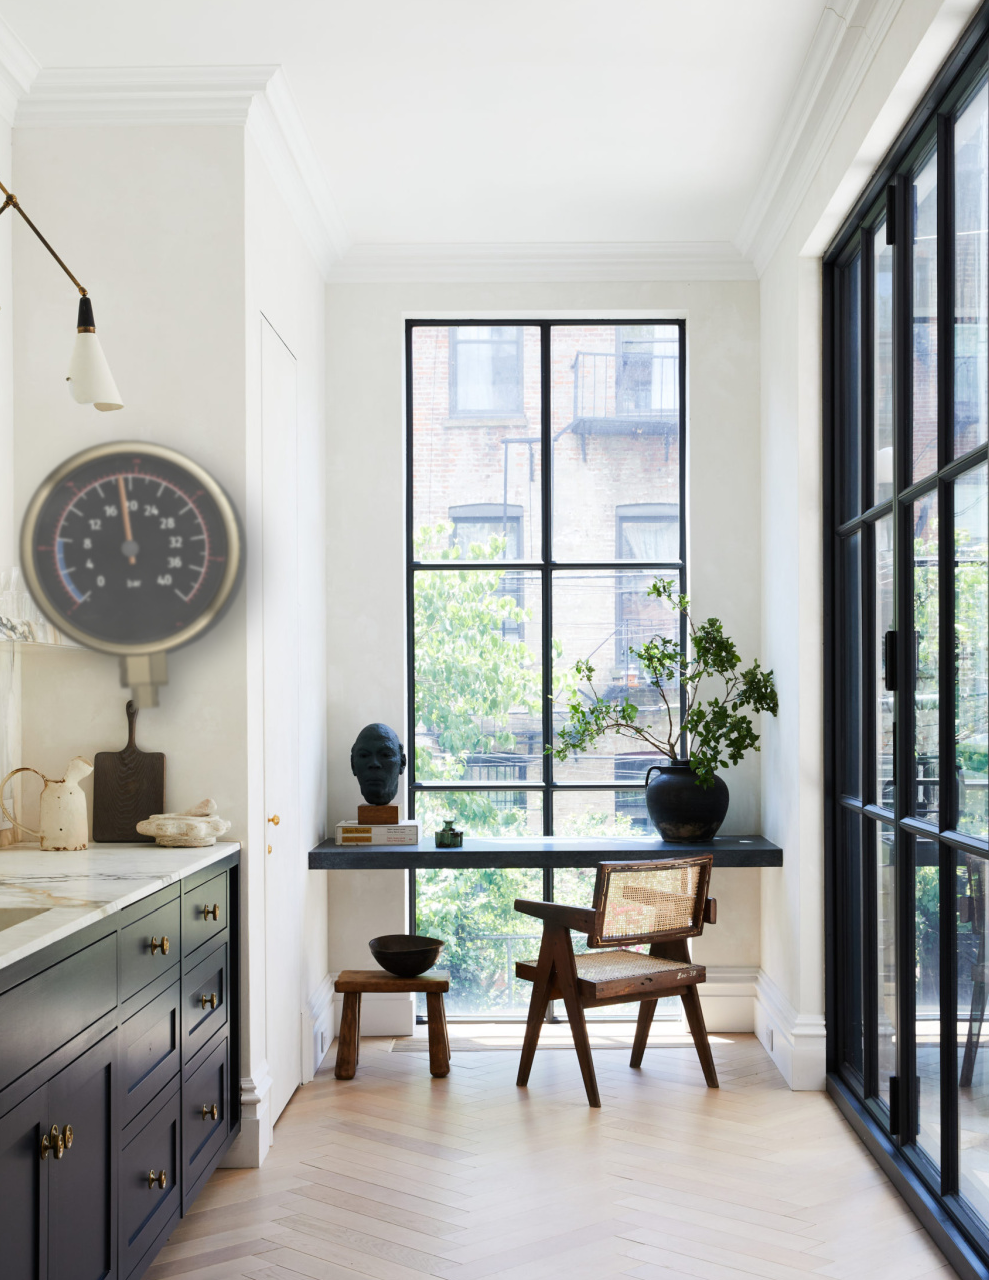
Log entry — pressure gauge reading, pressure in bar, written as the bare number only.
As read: 19
